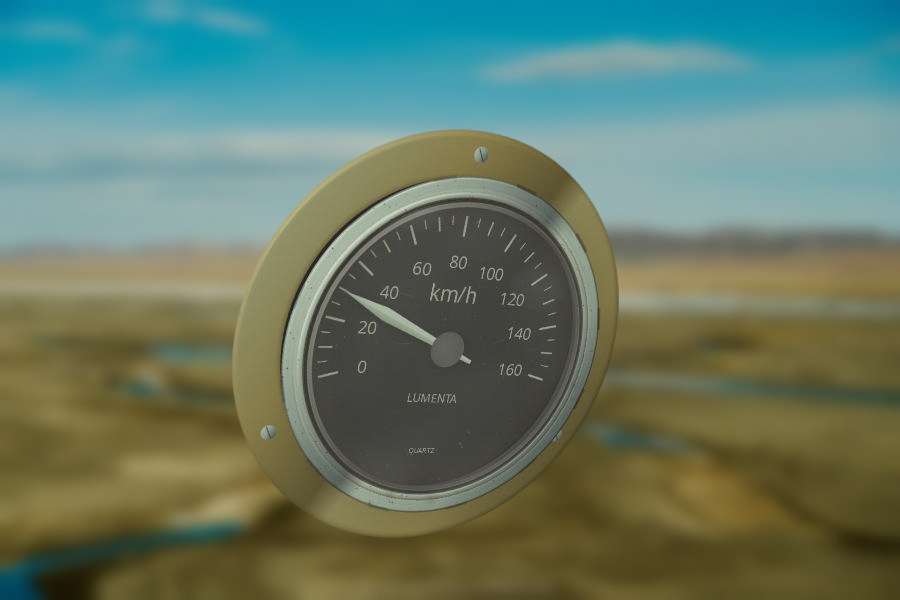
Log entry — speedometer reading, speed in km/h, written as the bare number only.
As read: 30
